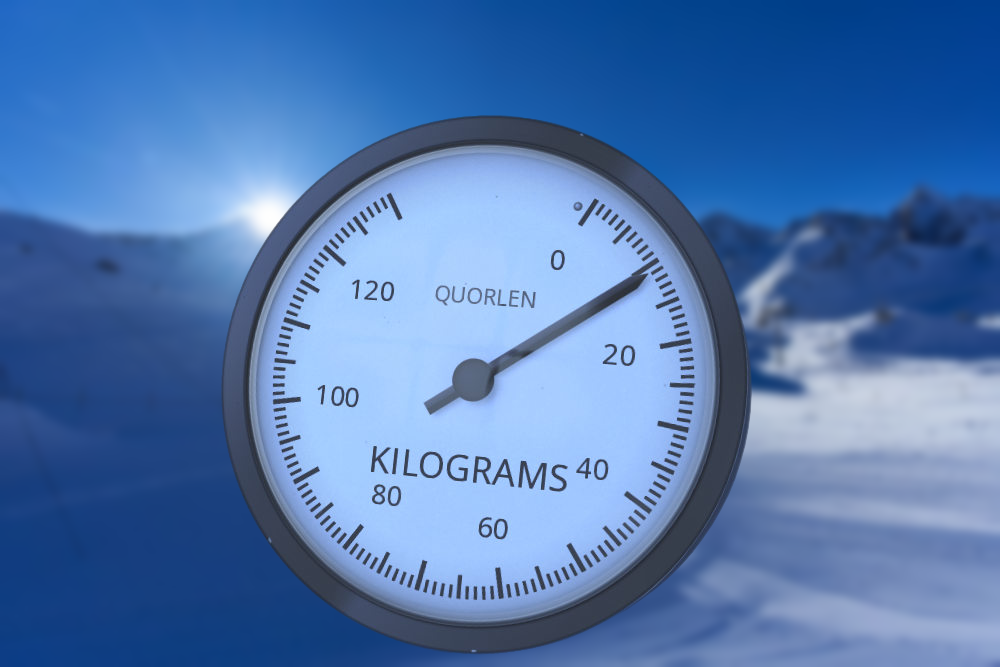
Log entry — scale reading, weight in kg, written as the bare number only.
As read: 11
